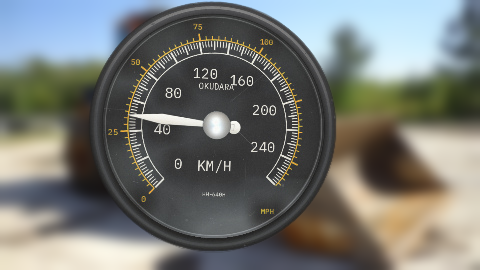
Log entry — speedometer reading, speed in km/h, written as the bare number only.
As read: 50
